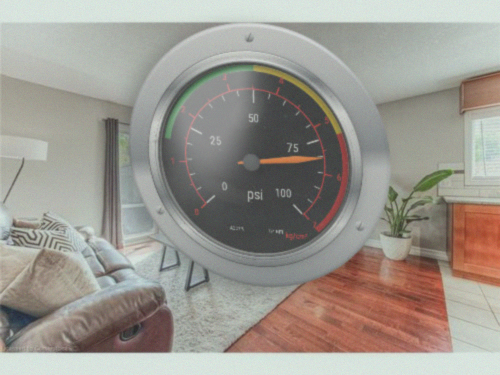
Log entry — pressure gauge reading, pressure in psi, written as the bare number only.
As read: 80
